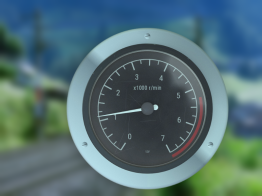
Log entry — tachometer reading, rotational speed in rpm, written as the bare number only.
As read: 1125
